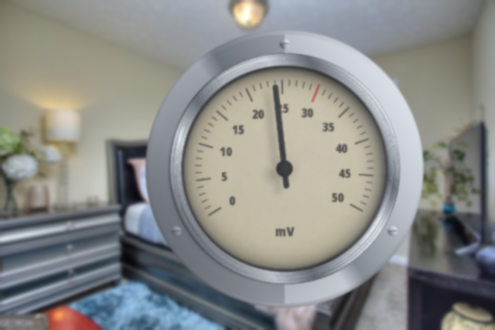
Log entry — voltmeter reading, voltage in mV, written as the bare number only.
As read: 24
